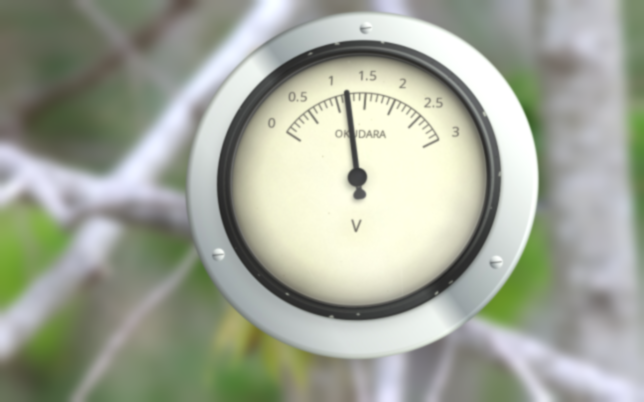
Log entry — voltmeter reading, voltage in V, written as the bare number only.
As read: 1.2
